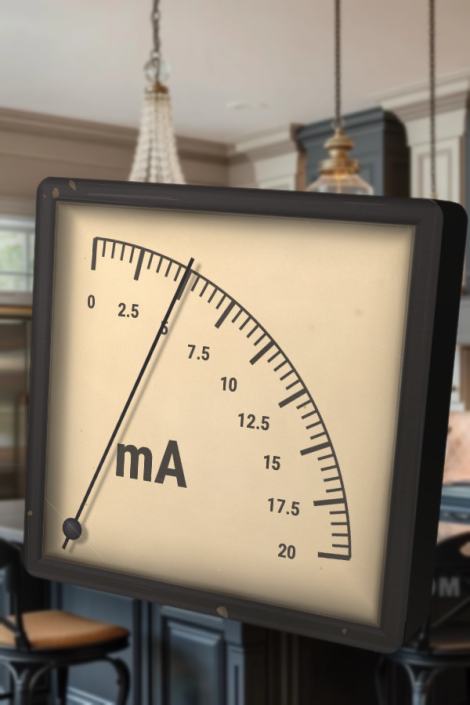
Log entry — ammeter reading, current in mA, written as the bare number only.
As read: 5
